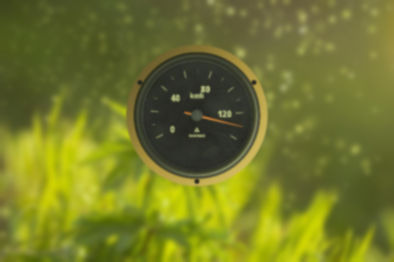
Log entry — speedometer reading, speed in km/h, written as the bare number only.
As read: 130
